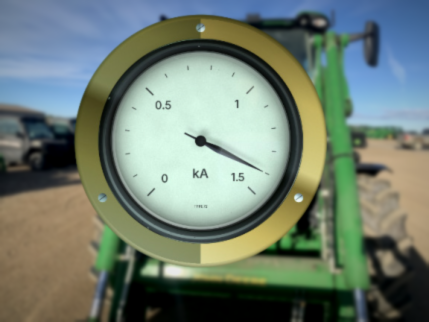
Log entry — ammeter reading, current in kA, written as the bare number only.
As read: 1.4
